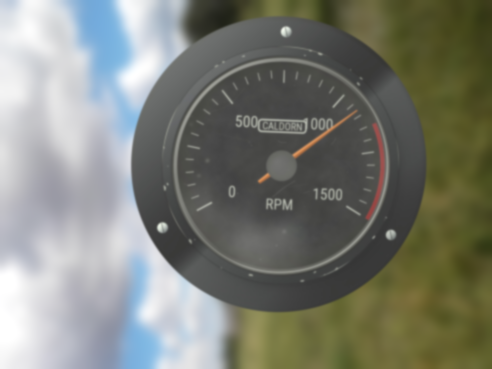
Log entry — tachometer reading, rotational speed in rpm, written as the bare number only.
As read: 1075
